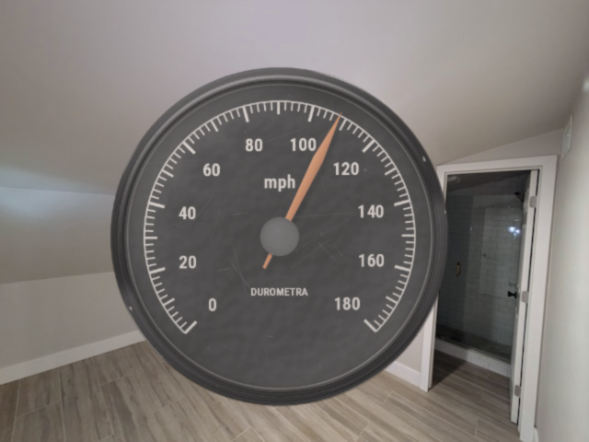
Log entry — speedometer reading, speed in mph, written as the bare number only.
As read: 108
